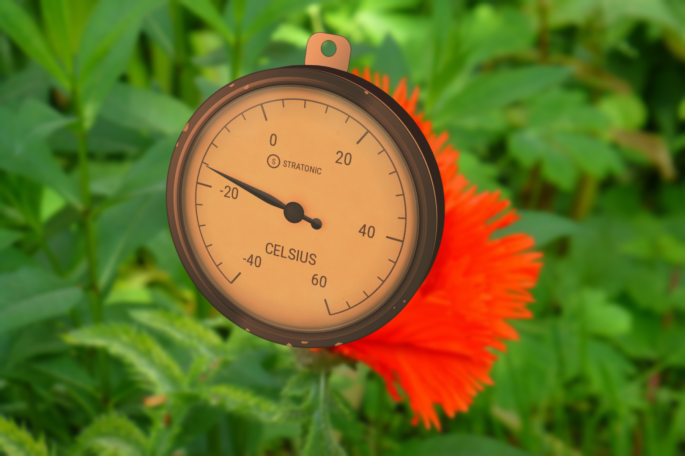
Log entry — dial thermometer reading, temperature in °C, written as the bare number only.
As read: -16
